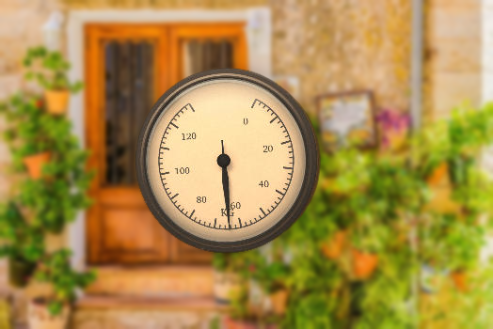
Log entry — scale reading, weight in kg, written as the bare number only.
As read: 64
